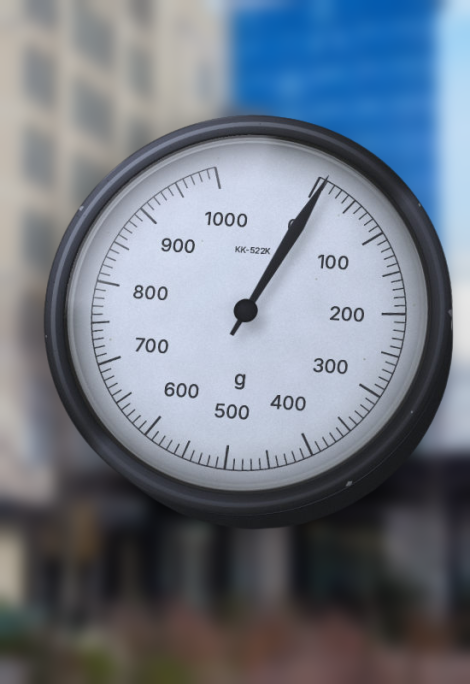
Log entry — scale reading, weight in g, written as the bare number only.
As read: 10
